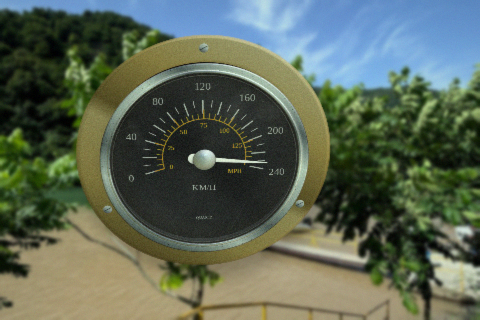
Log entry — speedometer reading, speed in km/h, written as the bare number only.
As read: 230
